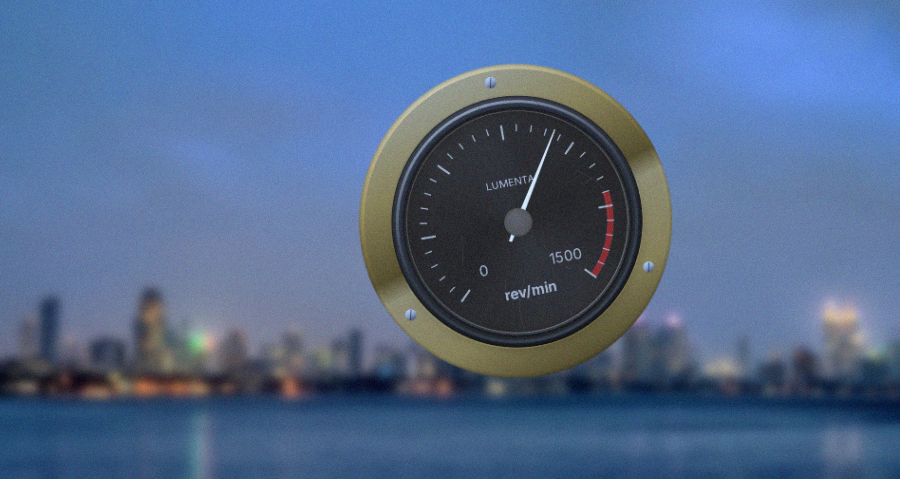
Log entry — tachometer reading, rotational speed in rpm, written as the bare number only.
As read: 925
